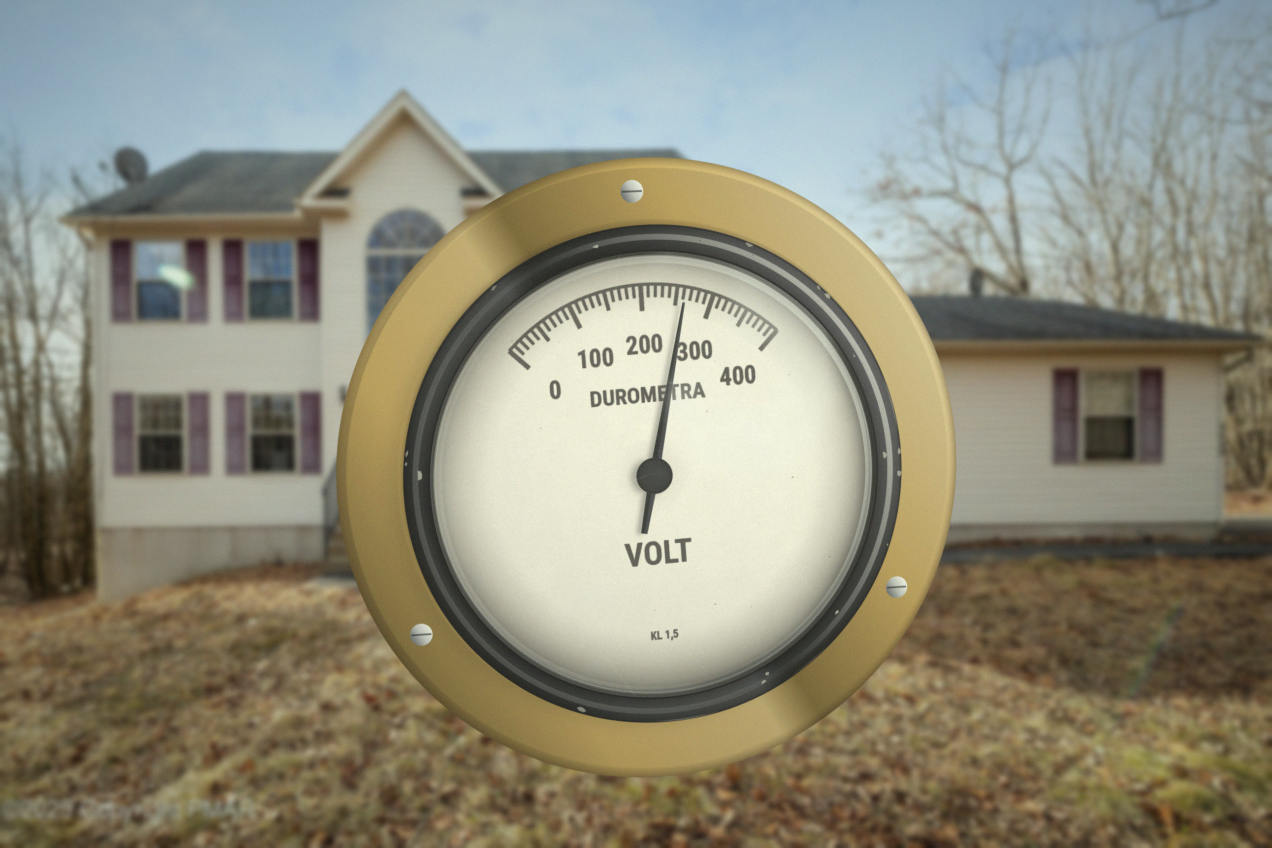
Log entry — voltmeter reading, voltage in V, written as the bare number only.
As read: 260
